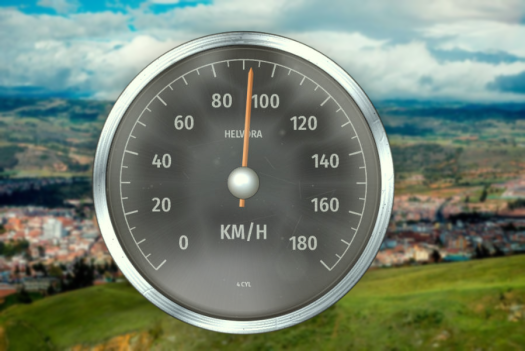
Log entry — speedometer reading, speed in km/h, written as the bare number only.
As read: 92.5
